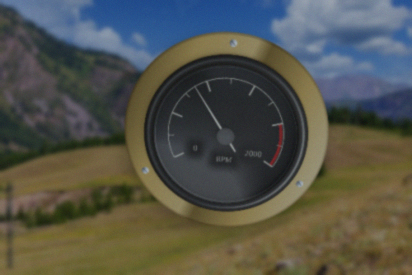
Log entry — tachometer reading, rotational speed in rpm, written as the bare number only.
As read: 700
